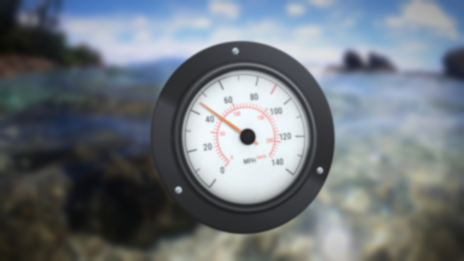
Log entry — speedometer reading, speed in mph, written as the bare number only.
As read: 45
